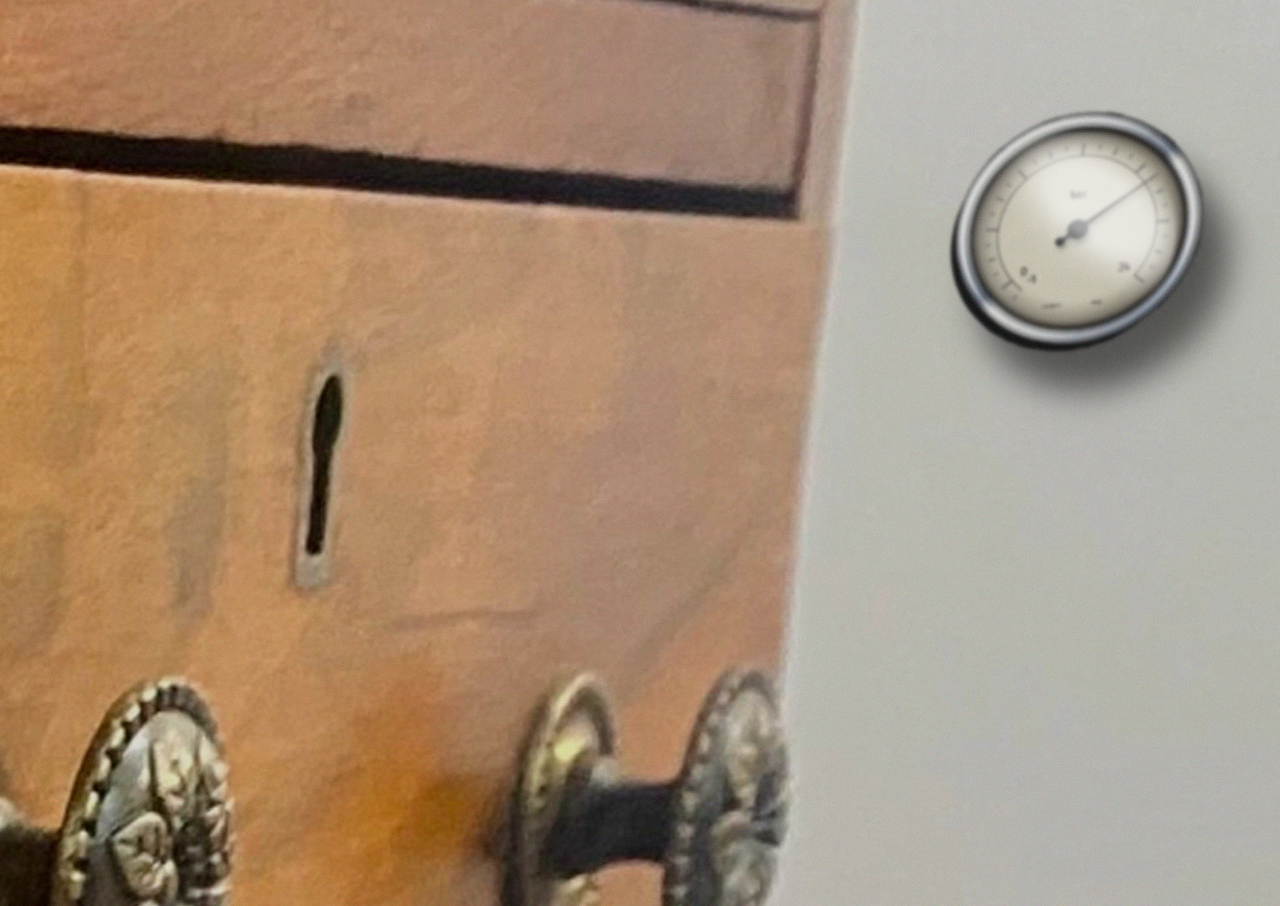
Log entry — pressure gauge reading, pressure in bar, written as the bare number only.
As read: 17
